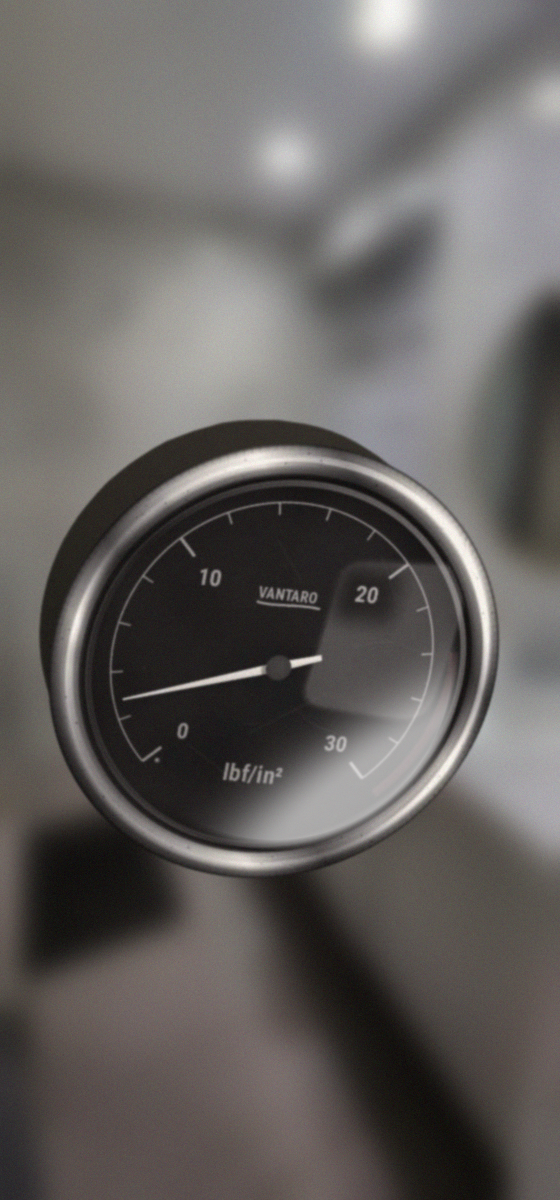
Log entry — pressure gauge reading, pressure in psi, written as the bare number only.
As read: 3
